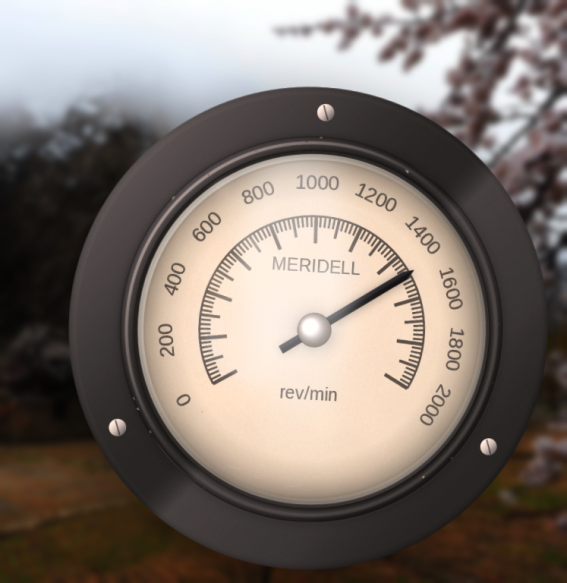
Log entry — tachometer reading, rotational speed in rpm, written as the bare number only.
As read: 1480
